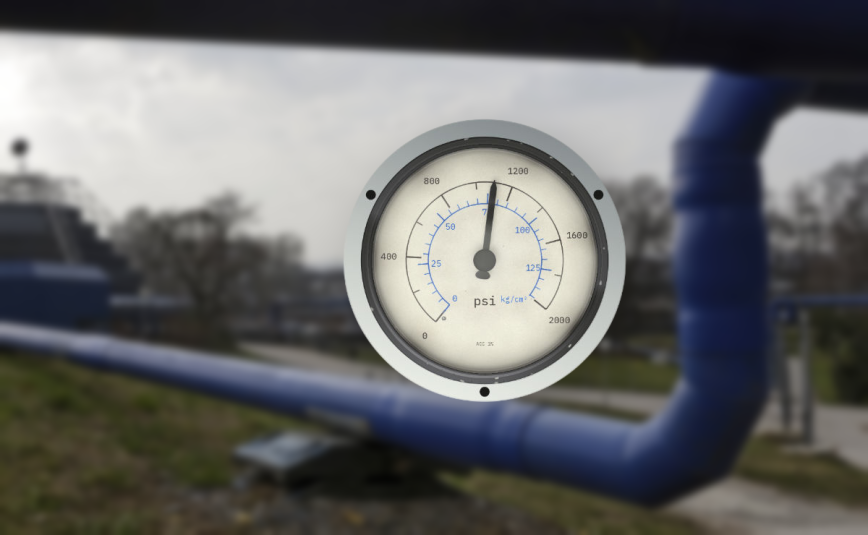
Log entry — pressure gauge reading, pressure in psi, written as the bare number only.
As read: 1100
